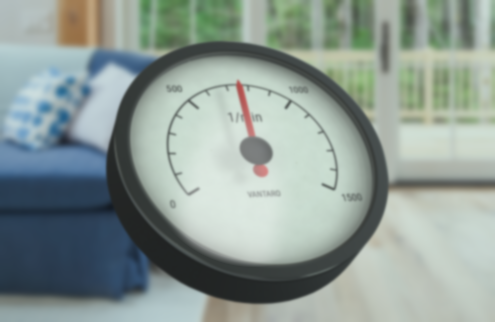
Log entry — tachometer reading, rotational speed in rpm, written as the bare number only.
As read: 750
